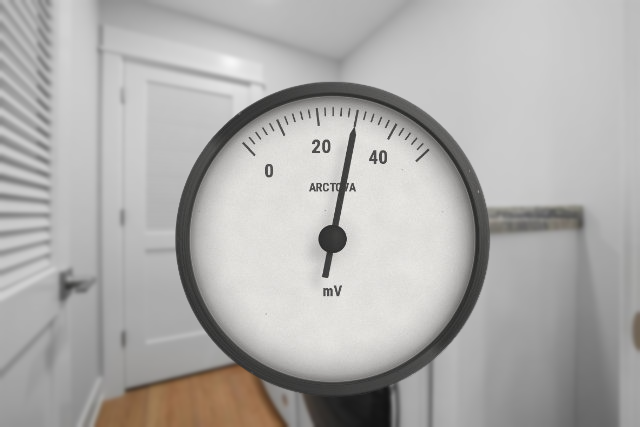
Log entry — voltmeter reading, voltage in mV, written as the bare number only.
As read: 30
